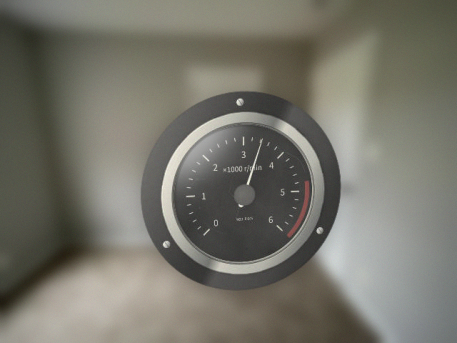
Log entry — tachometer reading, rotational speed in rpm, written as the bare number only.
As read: 3400
